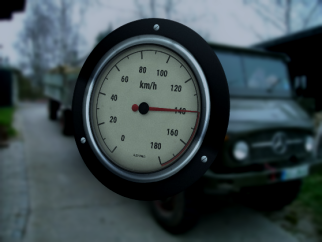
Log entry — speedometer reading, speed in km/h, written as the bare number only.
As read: 140
